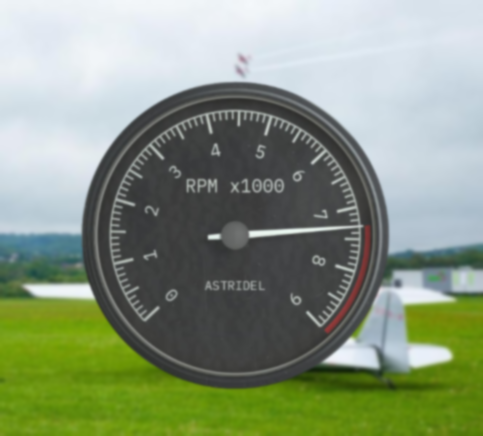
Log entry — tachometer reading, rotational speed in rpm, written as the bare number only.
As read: 7300
